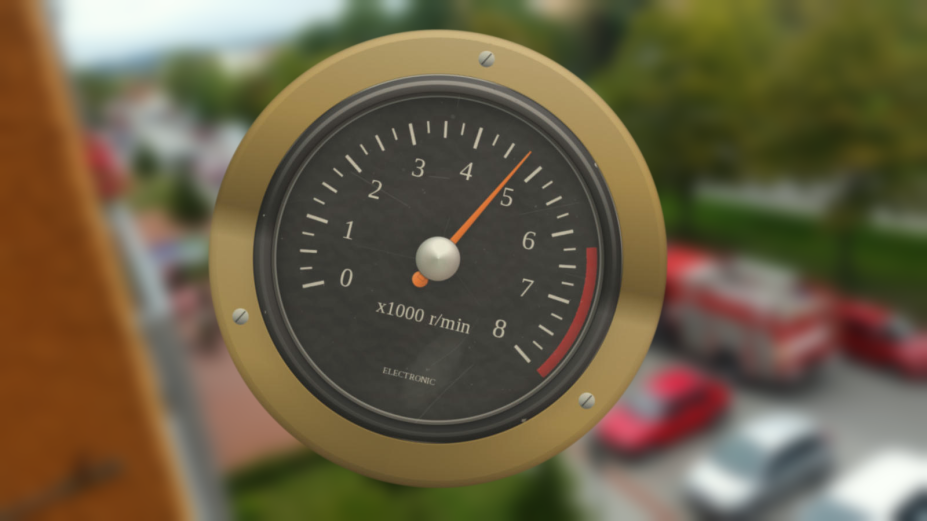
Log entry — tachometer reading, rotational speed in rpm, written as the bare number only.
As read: 4750
